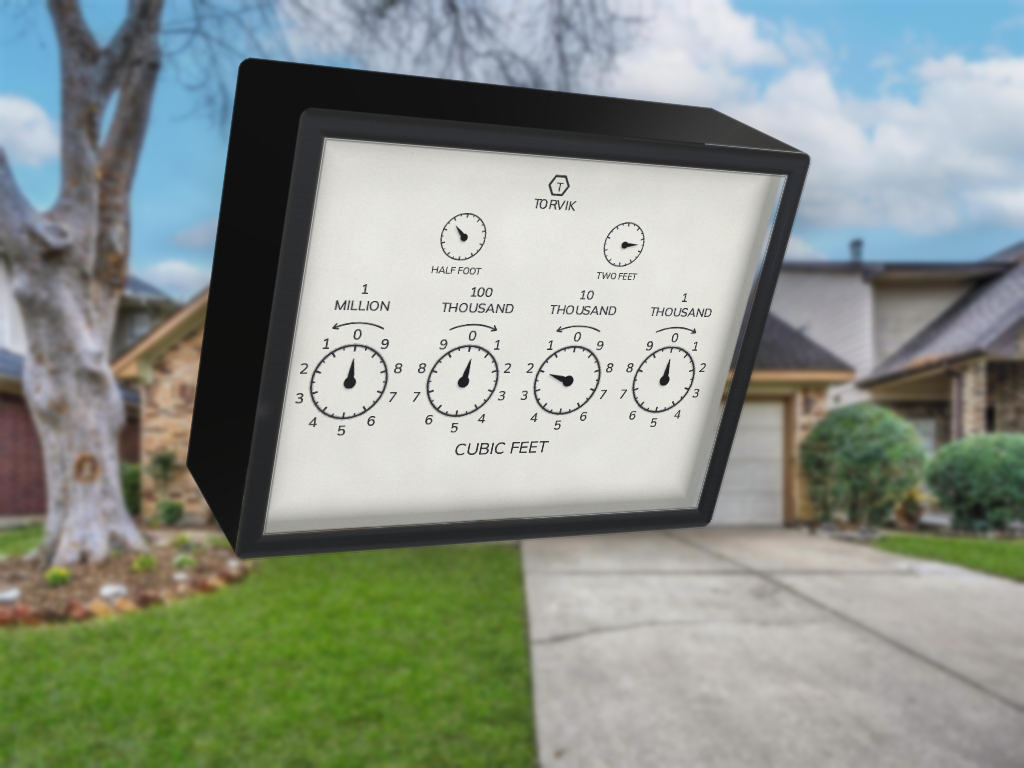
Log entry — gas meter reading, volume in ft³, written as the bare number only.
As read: 2000
